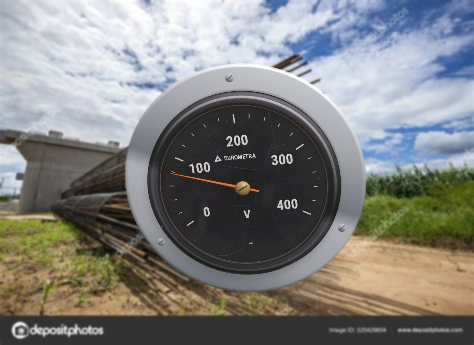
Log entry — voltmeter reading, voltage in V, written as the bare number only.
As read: 80
